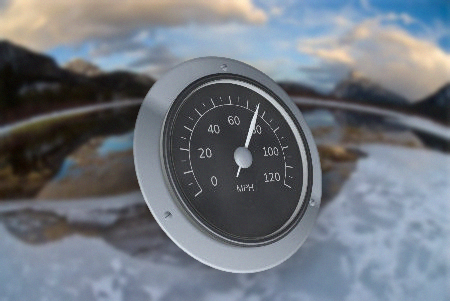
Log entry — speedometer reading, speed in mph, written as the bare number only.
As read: 75
